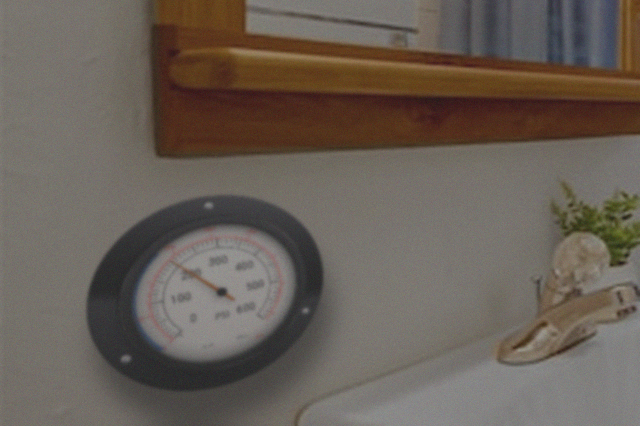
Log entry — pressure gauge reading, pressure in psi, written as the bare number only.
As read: 200
